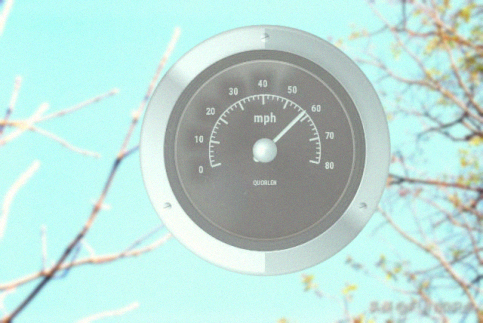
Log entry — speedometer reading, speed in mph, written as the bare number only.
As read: 58
